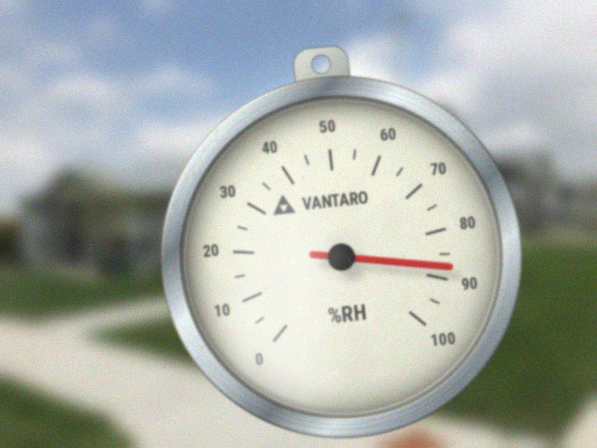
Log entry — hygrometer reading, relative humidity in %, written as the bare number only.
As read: 87.5
